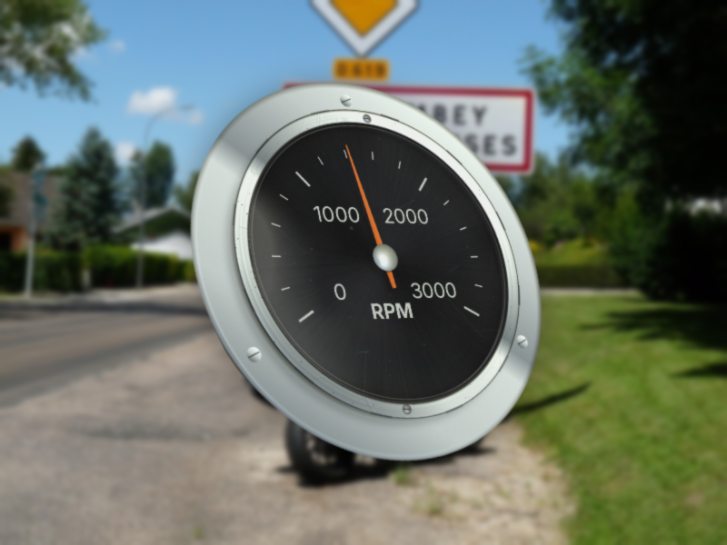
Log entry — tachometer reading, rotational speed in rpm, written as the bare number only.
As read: 1400
